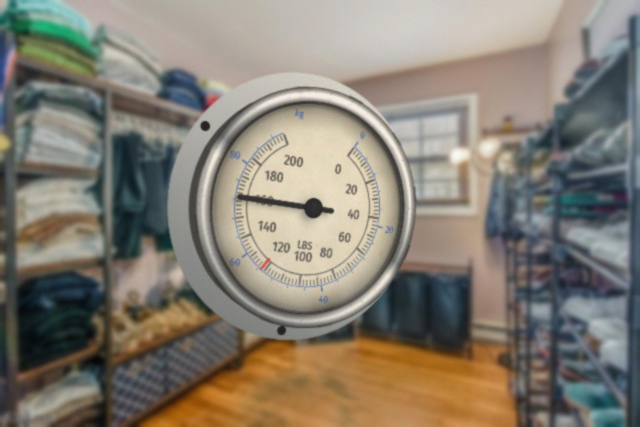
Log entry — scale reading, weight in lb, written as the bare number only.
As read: 160
